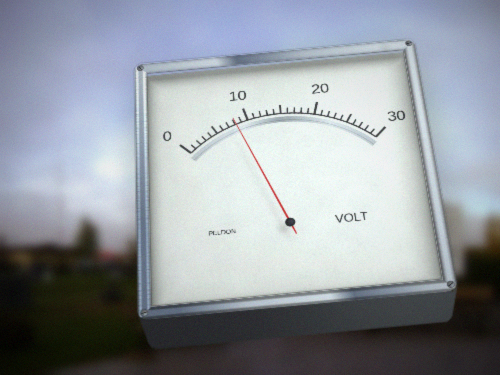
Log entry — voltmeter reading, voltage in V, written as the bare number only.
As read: 8
